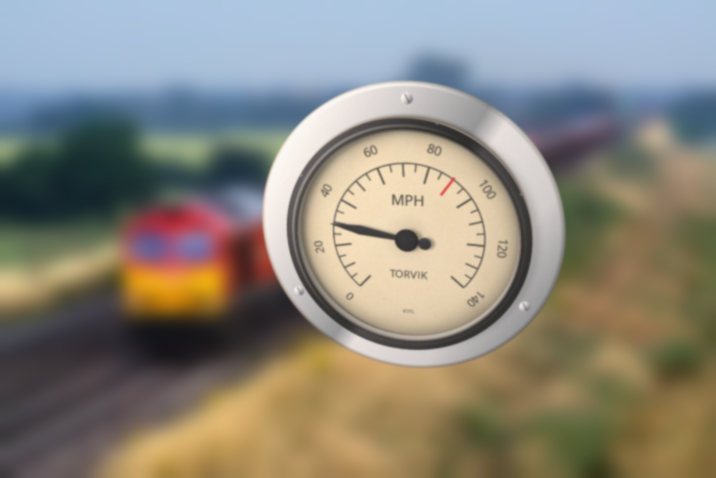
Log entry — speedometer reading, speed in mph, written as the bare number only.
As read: 30
